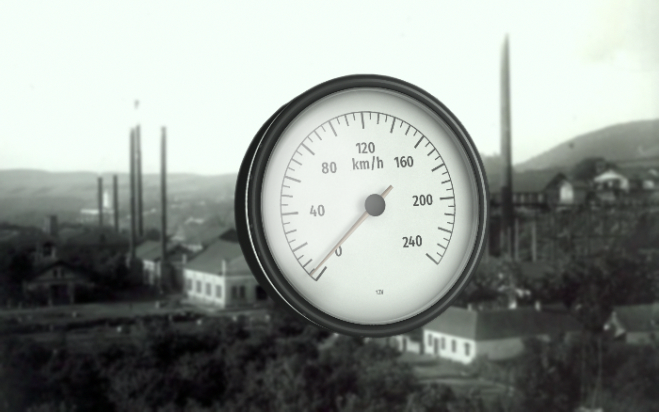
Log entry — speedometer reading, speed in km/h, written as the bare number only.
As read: 5
